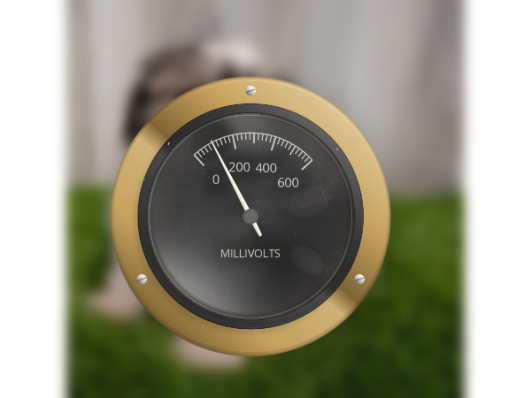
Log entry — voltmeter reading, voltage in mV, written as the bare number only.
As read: 100
